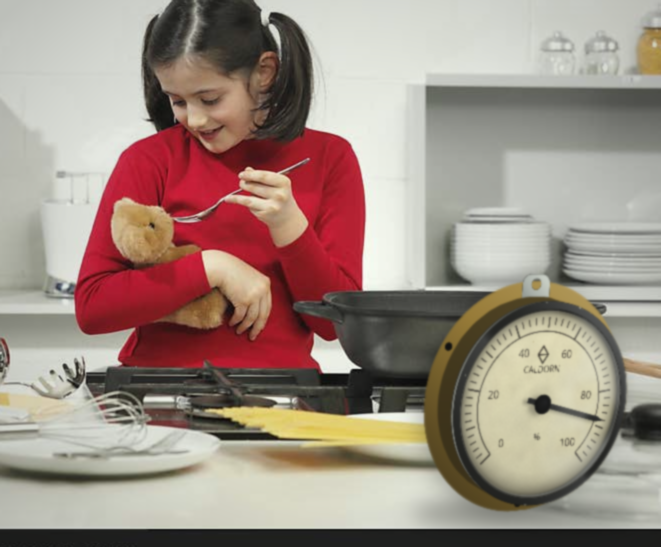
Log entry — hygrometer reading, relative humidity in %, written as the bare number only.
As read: 88
